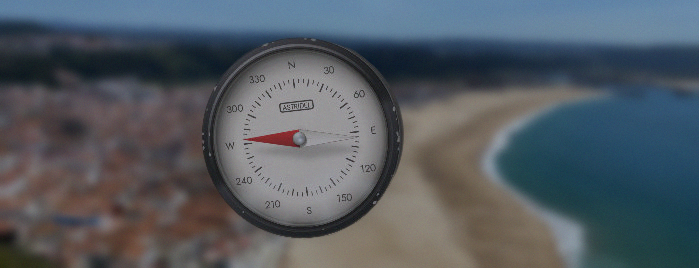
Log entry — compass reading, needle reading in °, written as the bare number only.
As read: 275
